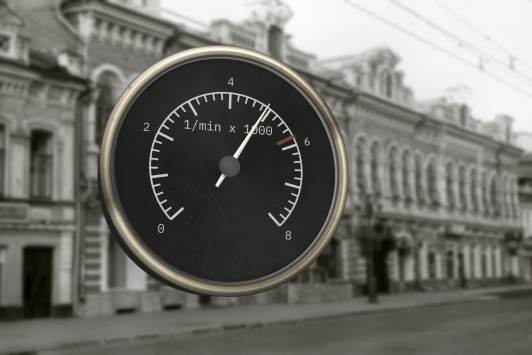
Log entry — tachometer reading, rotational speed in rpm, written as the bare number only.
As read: 4900
